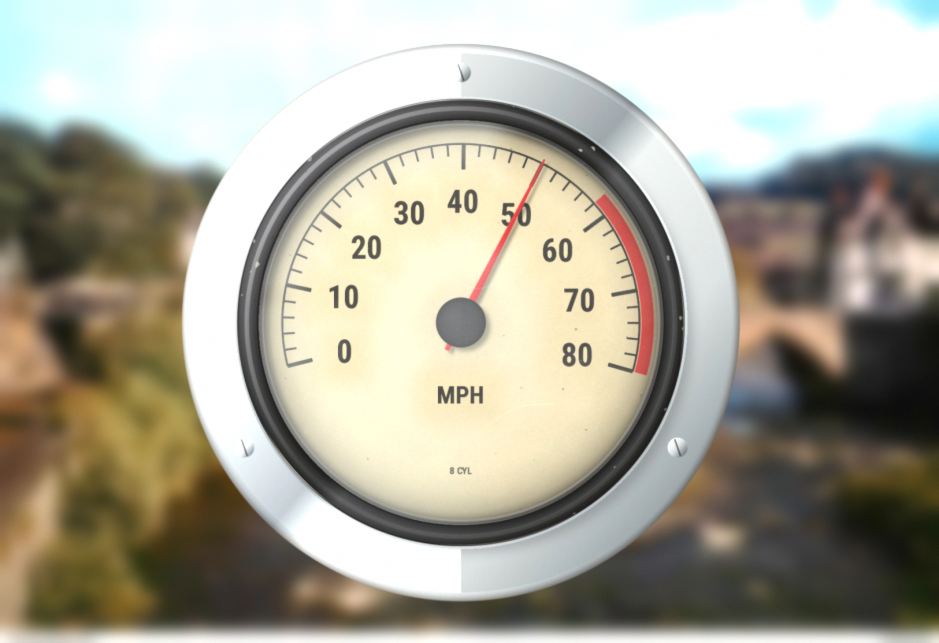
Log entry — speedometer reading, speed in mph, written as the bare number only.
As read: 50
